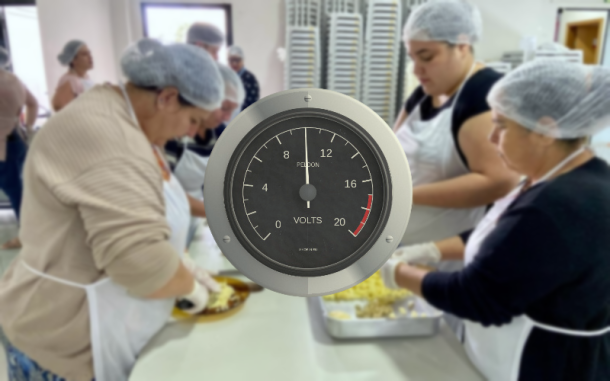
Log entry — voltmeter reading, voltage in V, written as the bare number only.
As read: 10
